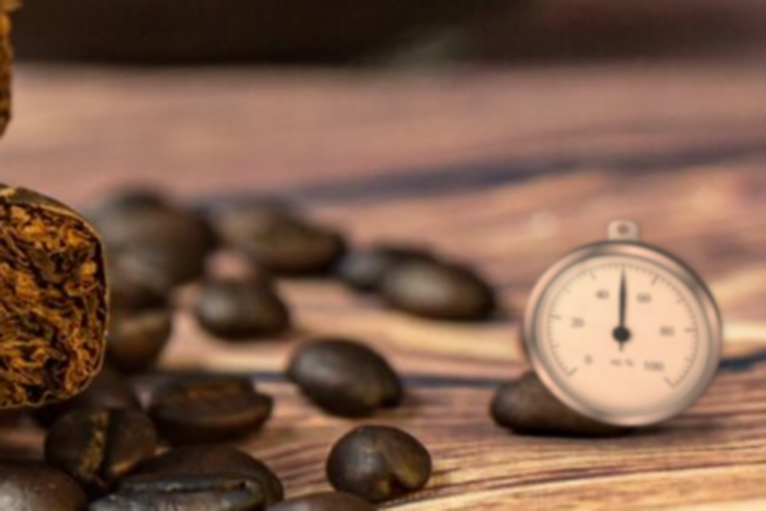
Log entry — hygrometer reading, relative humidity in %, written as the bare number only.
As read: 50
